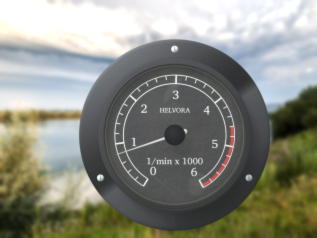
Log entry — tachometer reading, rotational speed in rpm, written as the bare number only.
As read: 800
